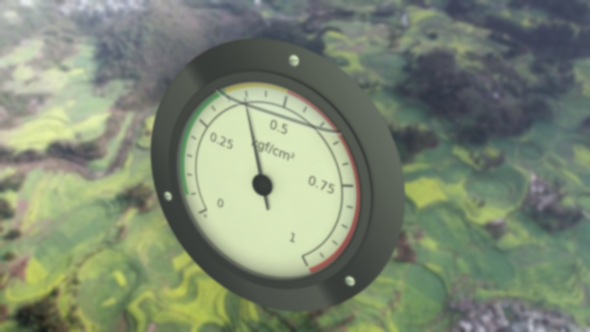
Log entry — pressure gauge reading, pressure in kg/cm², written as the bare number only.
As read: 0.4
